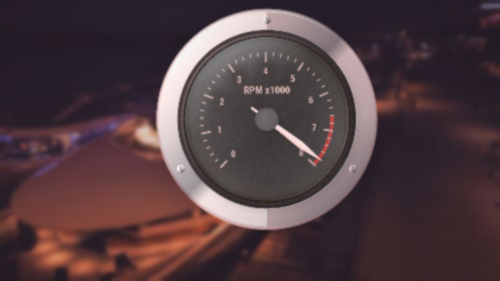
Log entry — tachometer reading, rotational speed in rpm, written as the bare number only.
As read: 7800
